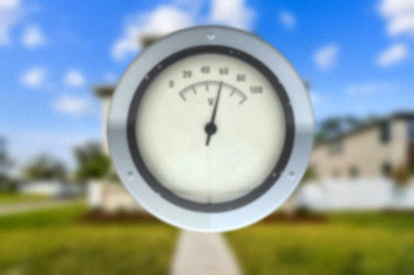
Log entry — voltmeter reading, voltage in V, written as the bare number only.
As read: 60
